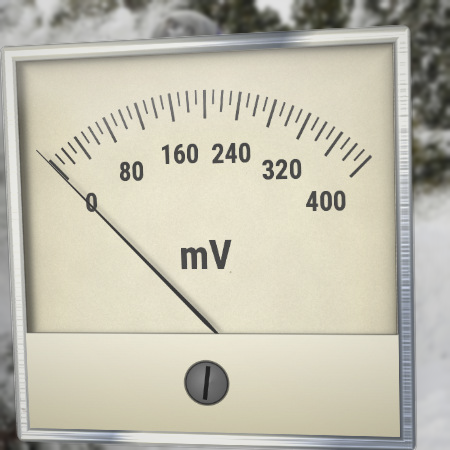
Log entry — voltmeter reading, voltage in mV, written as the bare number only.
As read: 0
